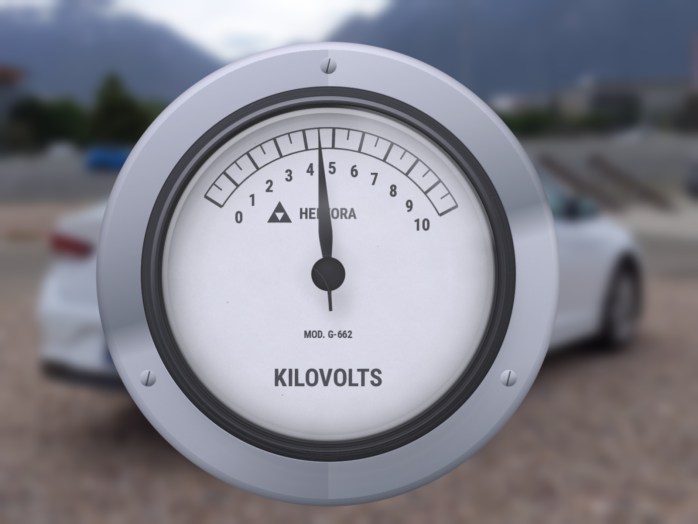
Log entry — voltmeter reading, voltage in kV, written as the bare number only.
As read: 4.5
